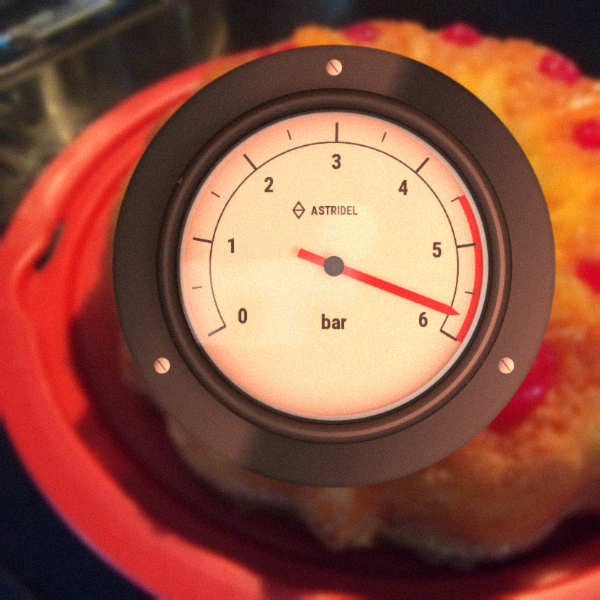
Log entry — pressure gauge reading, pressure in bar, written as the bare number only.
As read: 5.75
